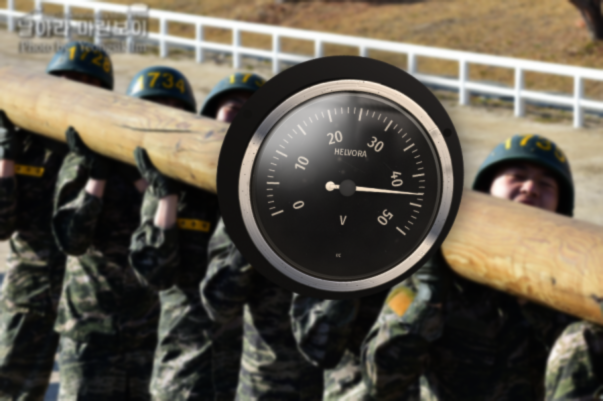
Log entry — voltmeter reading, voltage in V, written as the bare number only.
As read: 43
